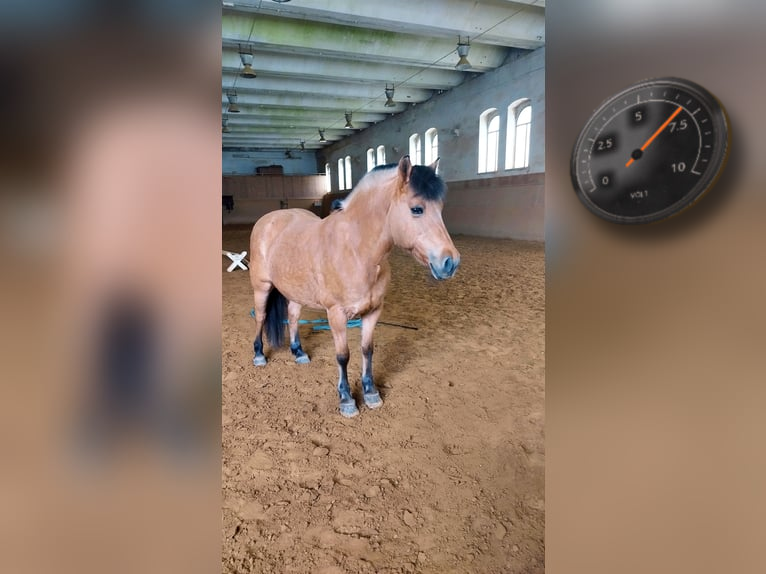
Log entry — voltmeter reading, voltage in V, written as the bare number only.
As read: 7
